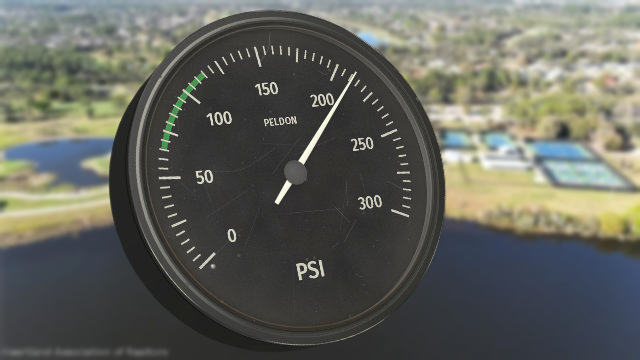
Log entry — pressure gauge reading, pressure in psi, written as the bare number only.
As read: 210
